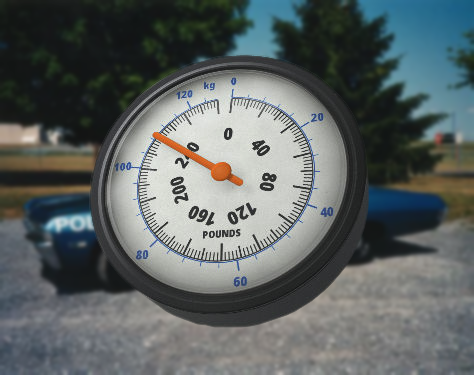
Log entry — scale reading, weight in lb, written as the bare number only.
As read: 240
